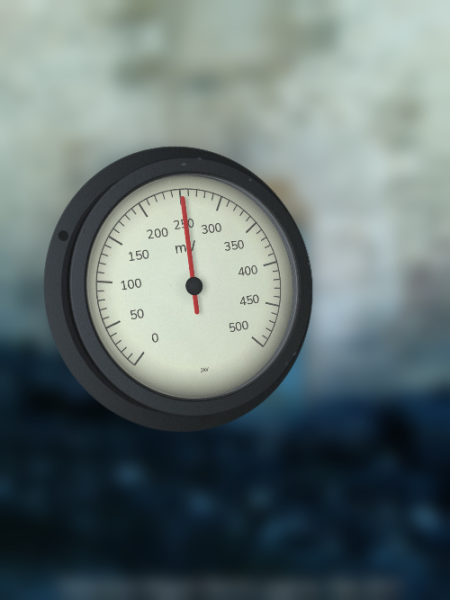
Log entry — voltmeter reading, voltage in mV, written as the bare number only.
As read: 250
